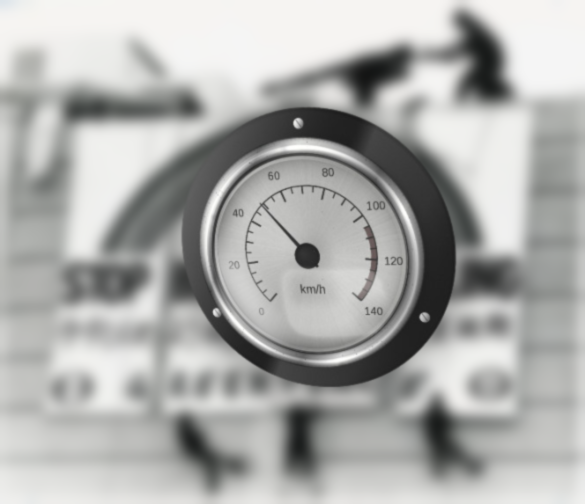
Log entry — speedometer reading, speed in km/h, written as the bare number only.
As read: 50
